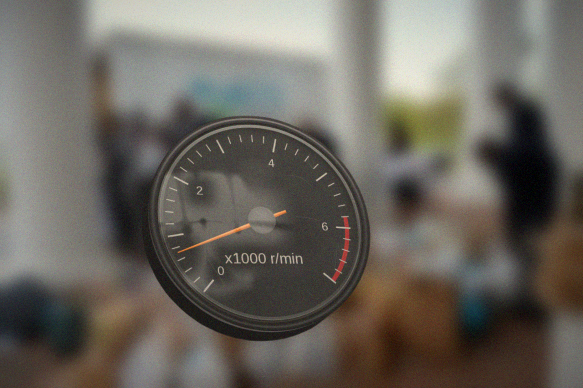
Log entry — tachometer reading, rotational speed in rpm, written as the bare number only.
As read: 700
